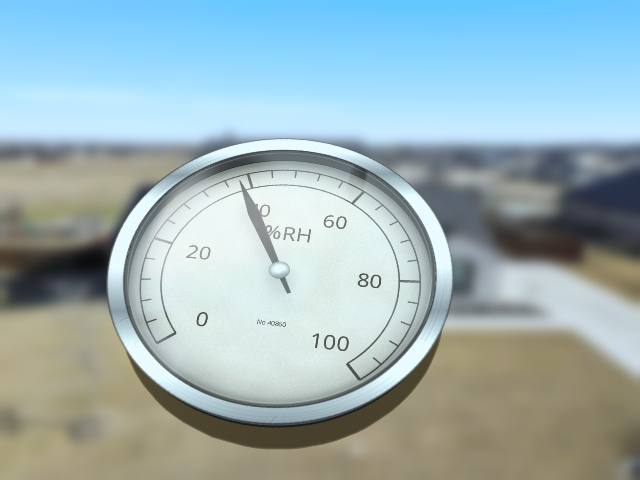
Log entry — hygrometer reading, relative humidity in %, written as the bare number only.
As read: 38
